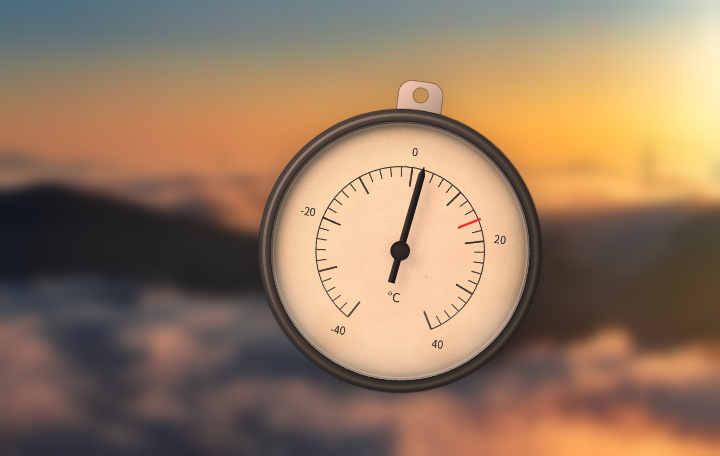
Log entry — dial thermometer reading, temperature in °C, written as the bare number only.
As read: 2
